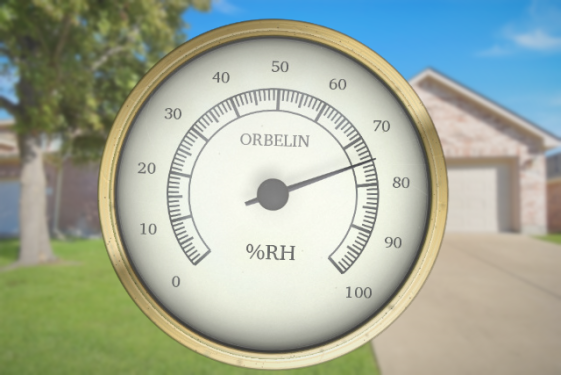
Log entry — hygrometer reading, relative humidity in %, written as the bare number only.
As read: 75
